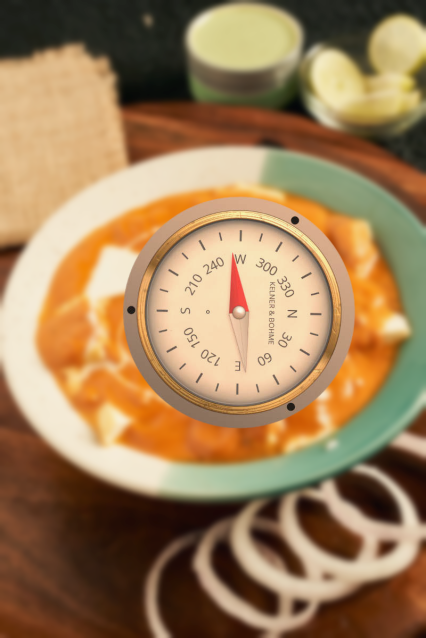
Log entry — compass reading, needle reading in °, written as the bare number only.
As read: 262.5
